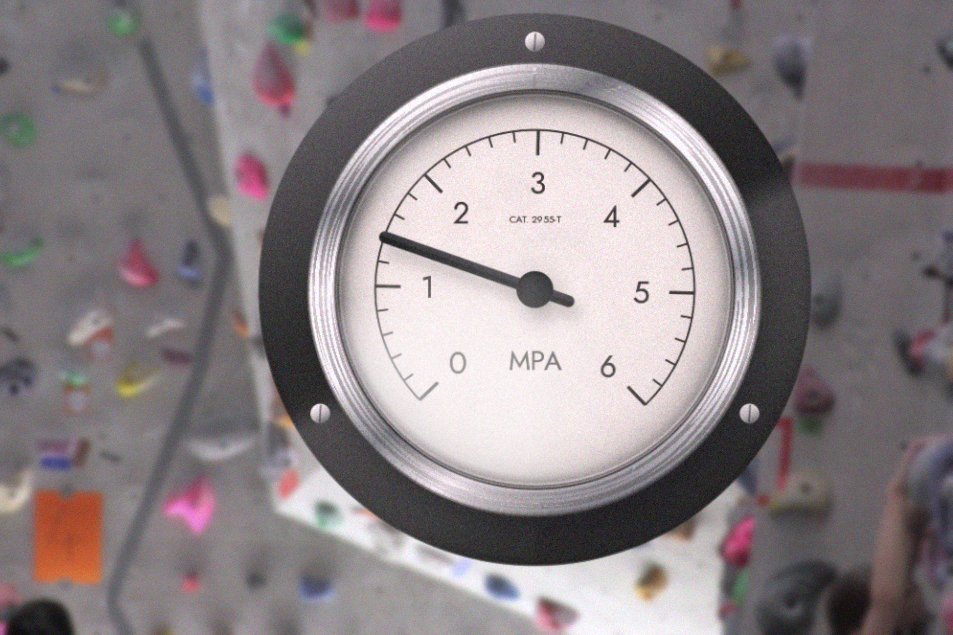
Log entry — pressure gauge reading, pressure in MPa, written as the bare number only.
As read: 1.4
